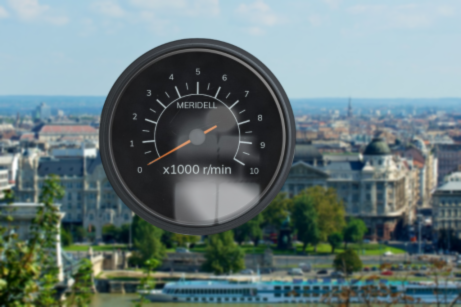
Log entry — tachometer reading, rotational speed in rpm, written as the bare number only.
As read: 0
